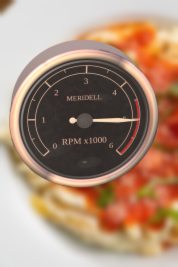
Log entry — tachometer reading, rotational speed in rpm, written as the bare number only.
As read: 5000
